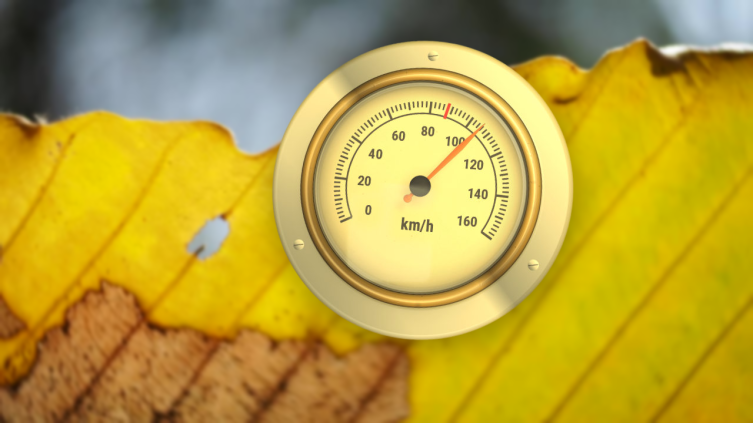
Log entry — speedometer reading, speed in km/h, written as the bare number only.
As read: 106
